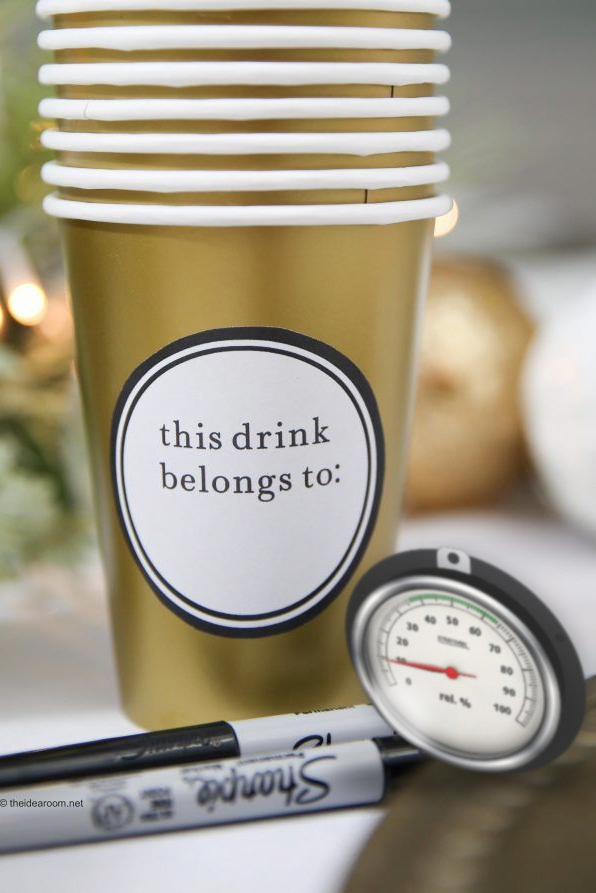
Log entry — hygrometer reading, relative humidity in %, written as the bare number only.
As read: 10
